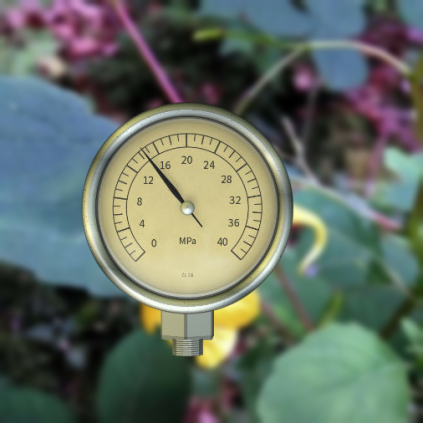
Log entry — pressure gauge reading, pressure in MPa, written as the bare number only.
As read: 14.5
